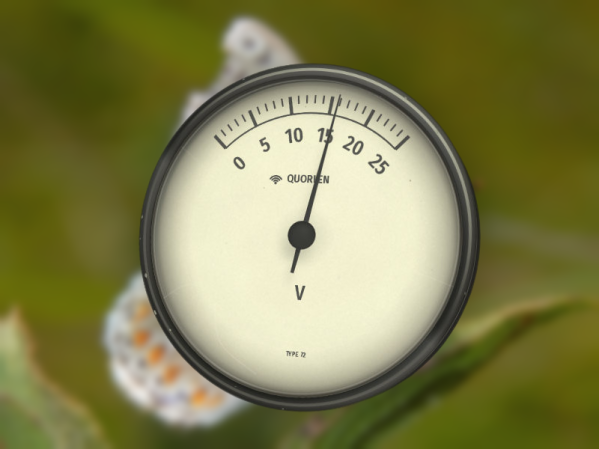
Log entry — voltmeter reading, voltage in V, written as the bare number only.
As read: 16
